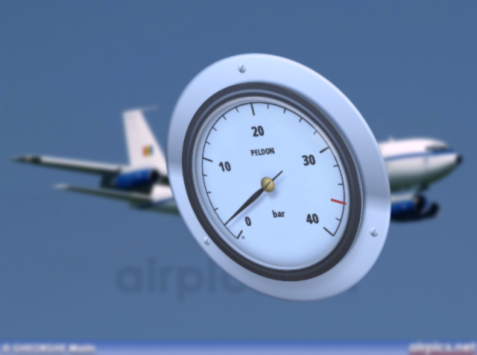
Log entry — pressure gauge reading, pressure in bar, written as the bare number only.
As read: 2
